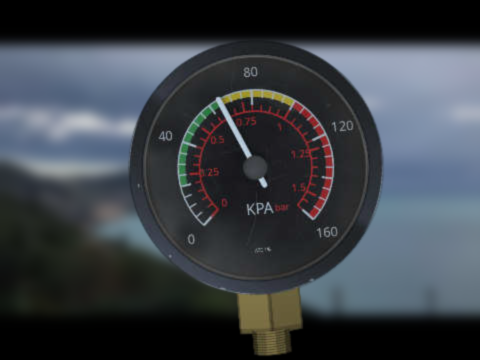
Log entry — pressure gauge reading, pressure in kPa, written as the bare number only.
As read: 65
